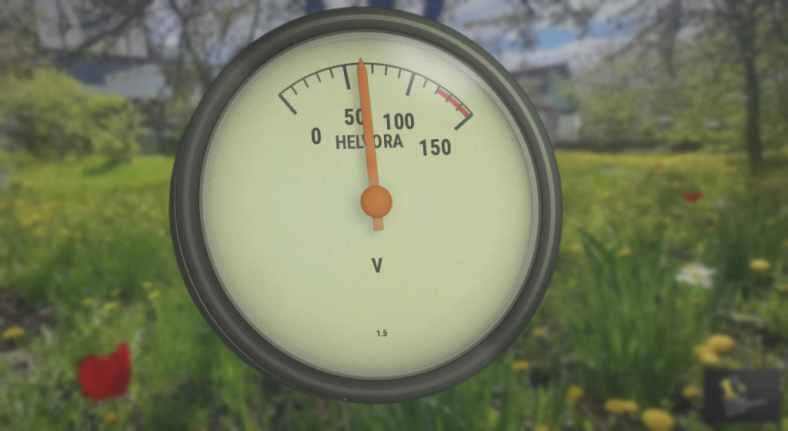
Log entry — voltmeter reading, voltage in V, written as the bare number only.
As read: 60
